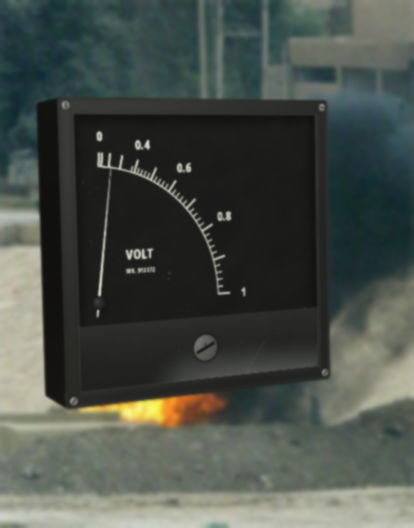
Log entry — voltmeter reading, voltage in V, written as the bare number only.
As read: 0.2
